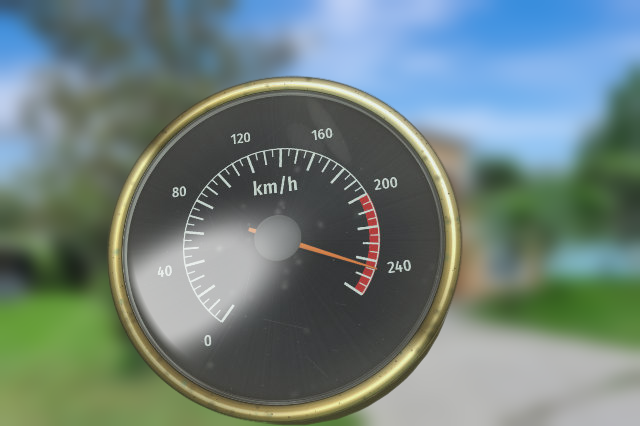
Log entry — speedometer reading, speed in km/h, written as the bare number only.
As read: 245
